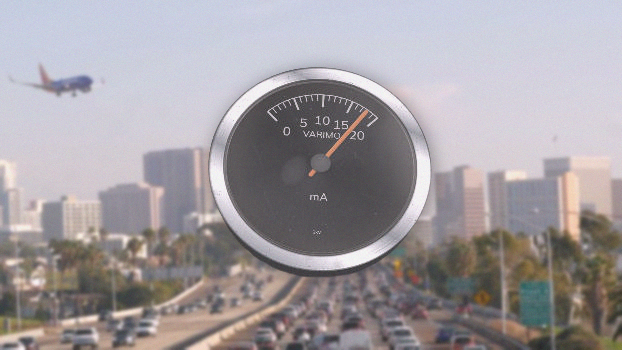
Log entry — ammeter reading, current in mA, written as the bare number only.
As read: 18
